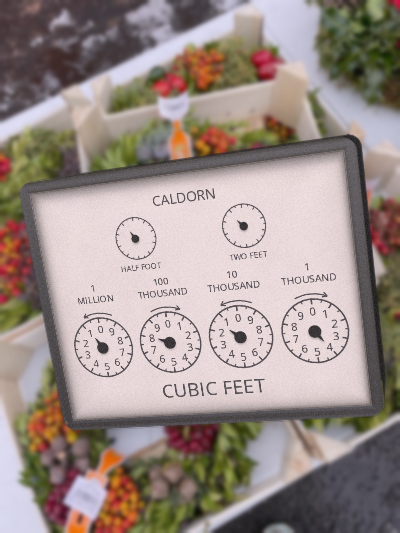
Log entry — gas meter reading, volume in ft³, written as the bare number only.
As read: 81400
